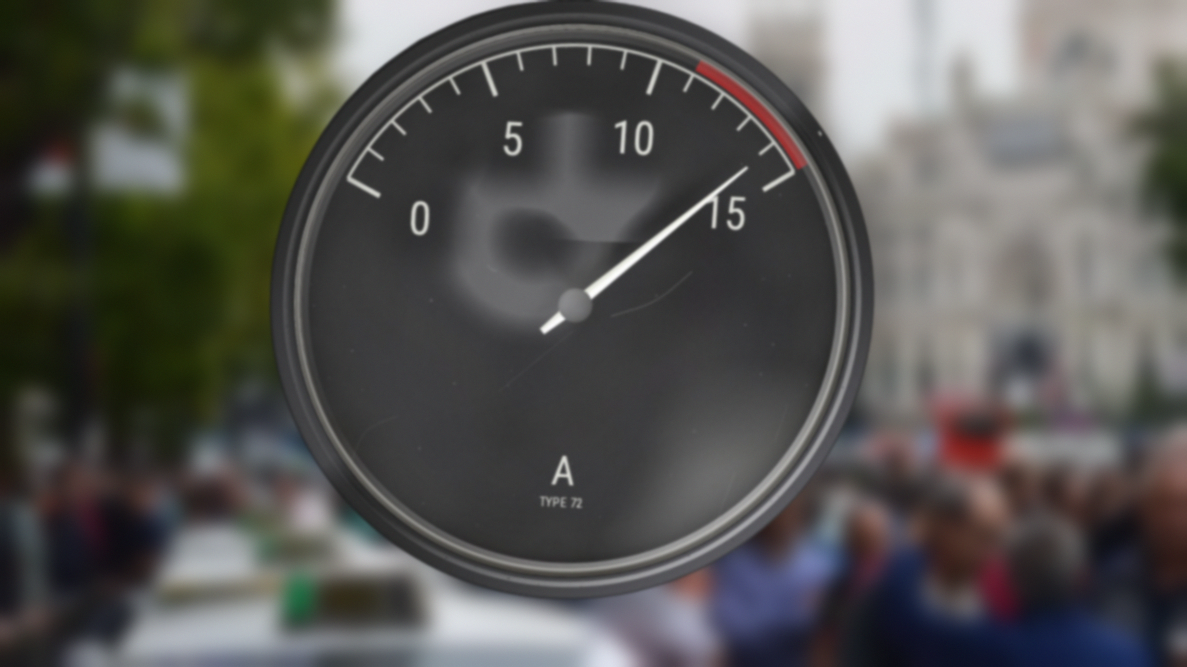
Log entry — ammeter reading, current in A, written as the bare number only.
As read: 14
